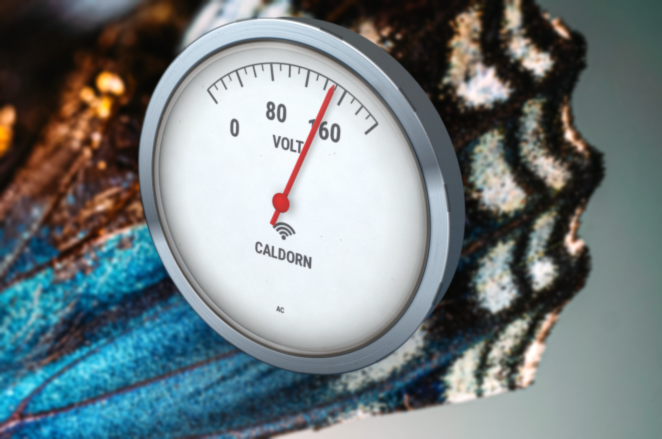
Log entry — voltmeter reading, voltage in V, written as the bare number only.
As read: 150
